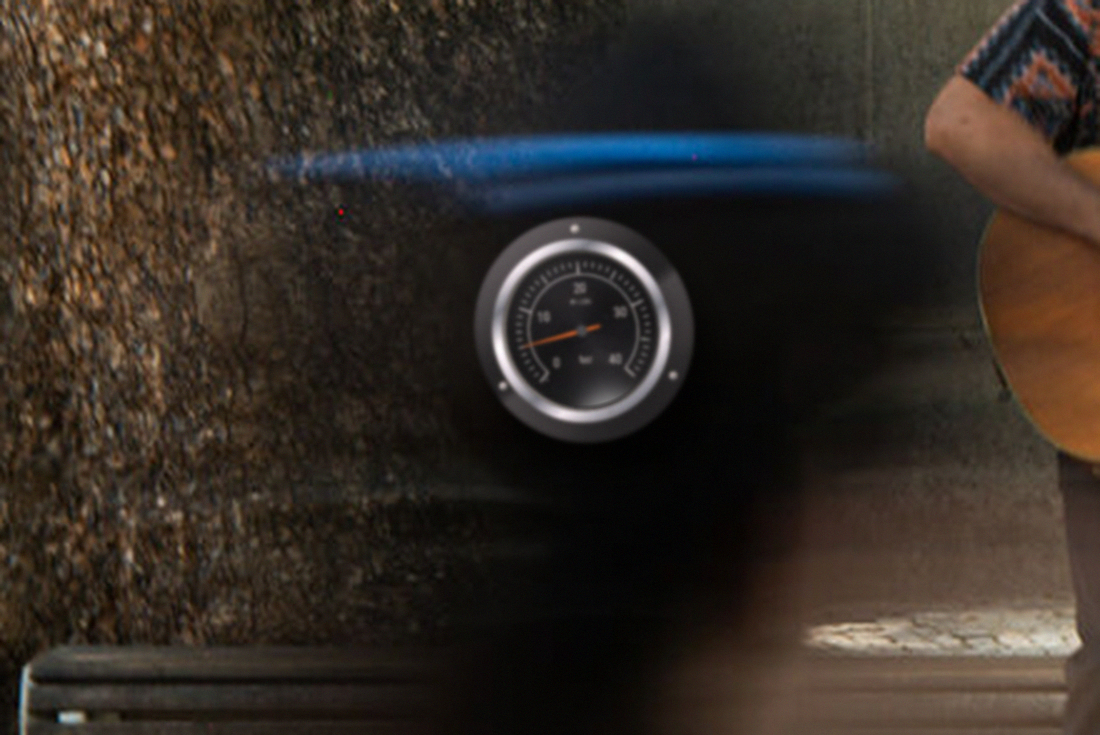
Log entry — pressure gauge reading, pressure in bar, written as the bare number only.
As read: 5
